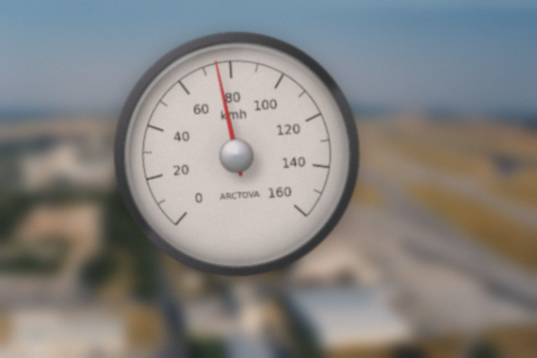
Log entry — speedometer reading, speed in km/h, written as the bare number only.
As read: 75
